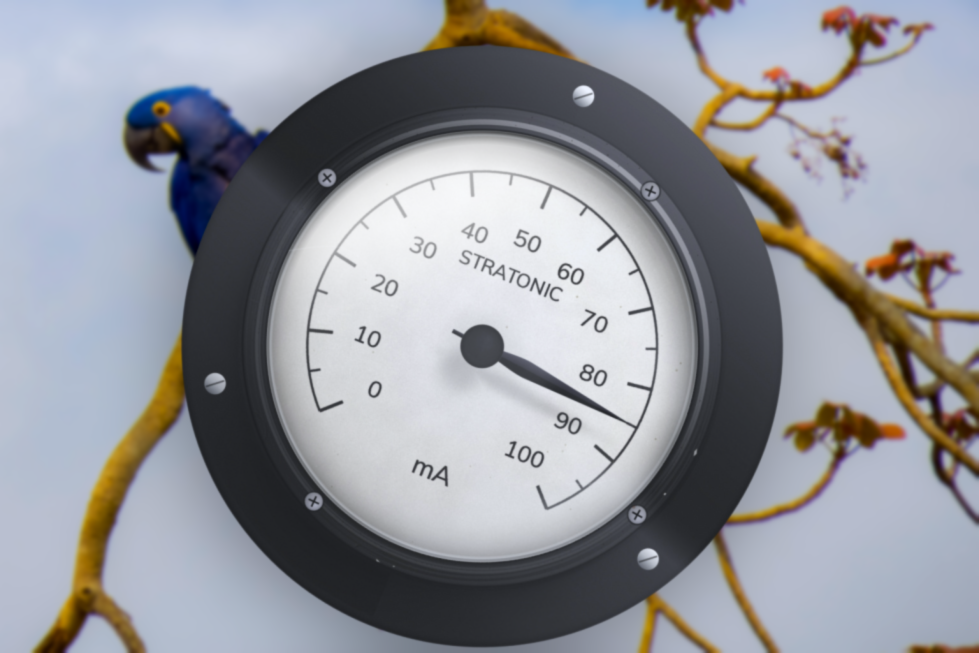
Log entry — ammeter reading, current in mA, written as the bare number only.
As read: 85
